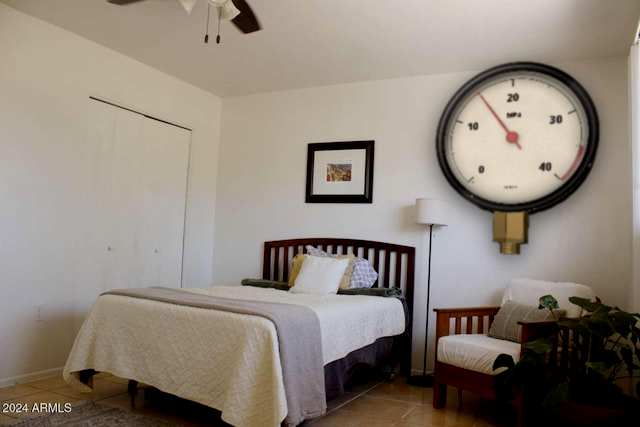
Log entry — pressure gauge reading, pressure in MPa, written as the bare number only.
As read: 15
